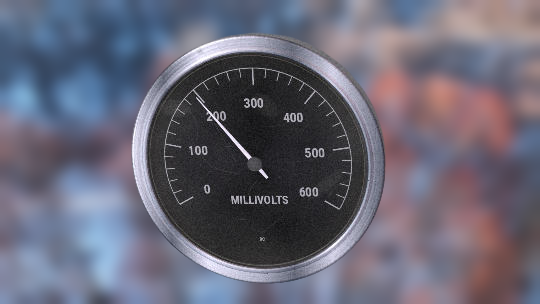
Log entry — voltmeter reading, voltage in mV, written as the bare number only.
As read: 200
